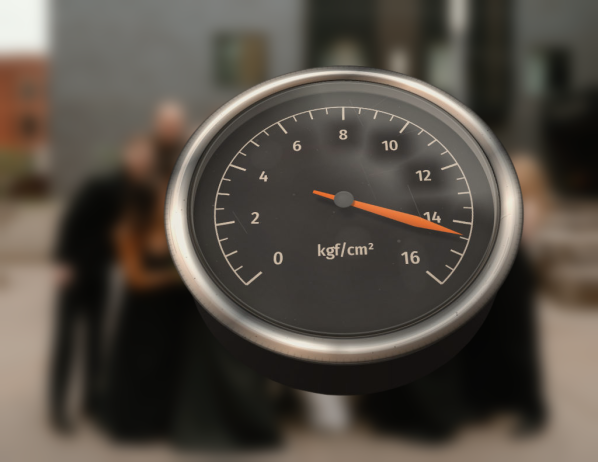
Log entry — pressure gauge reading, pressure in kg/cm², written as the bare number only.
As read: 14.5
